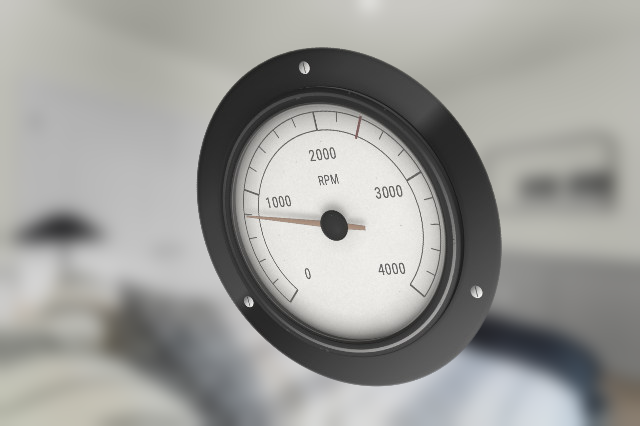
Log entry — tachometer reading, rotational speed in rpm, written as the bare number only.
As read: 800
